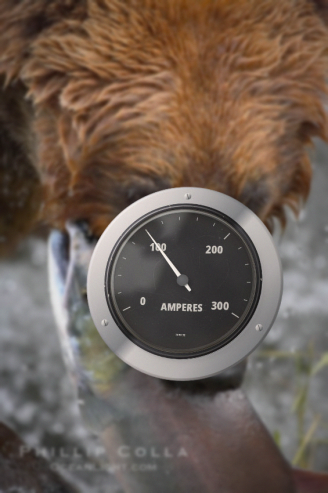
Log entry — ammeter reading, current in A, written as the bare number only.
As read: 100
